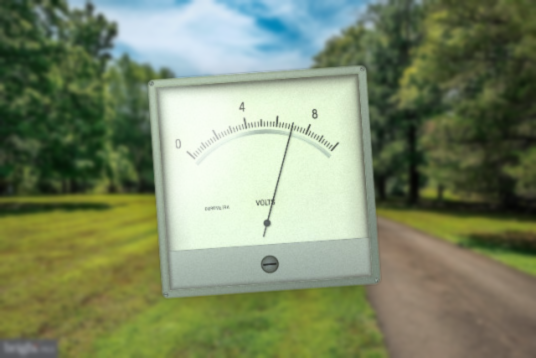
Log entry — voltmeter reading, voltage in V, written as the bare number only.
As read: 7
